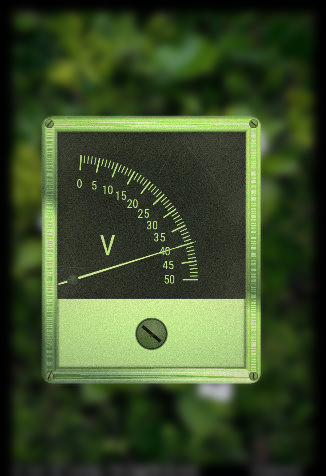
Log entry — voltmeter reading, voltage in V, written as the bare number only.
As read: 40
